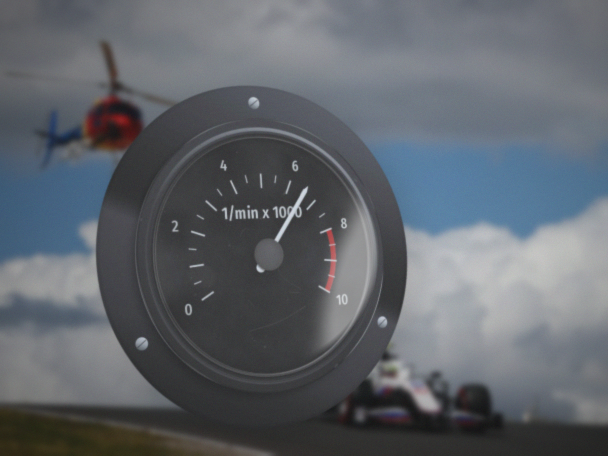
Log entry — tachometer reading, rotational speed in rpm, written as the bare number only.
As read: 6500
